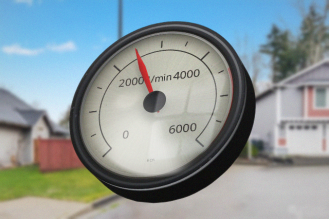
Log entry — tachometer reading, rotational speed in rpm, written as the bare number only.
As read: 2500
